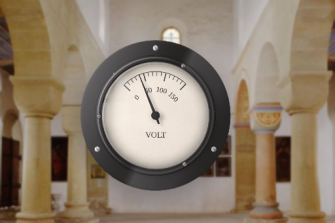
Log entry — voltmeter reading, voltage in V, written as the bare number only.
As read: 40
